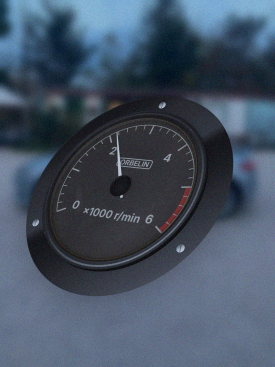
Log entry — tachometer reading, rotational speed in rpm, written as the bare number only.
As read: 2200
